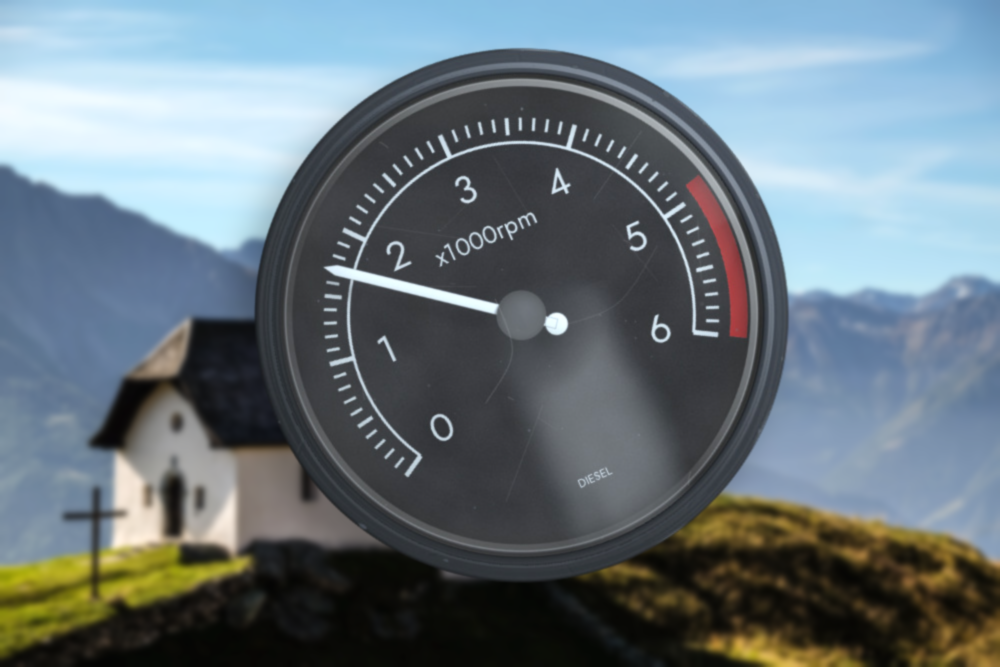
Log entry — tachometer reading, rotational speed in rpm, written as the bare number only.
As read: 1700
